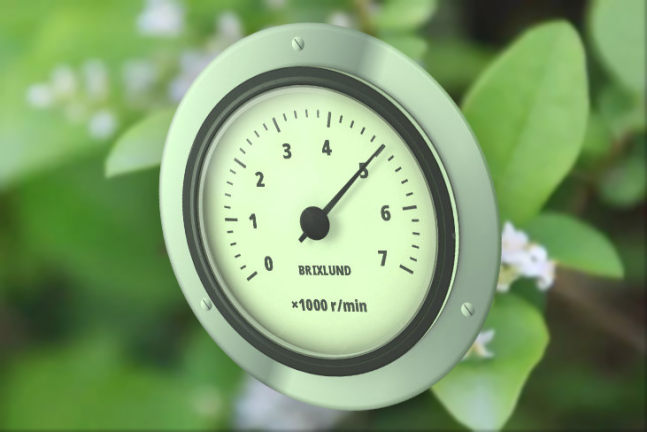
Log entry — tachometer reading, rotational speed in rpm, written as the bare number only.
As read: 5000
